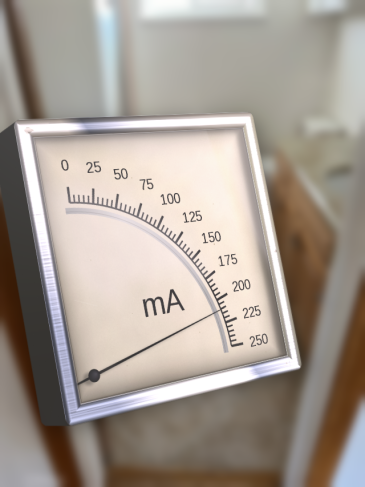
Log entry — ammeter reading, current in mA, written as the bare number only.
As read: 210
